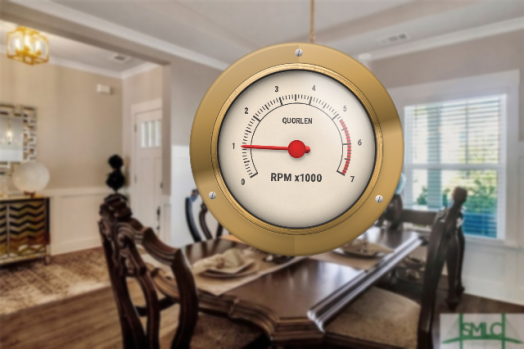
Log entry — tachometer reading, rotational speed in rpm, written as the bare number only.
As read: 1000
